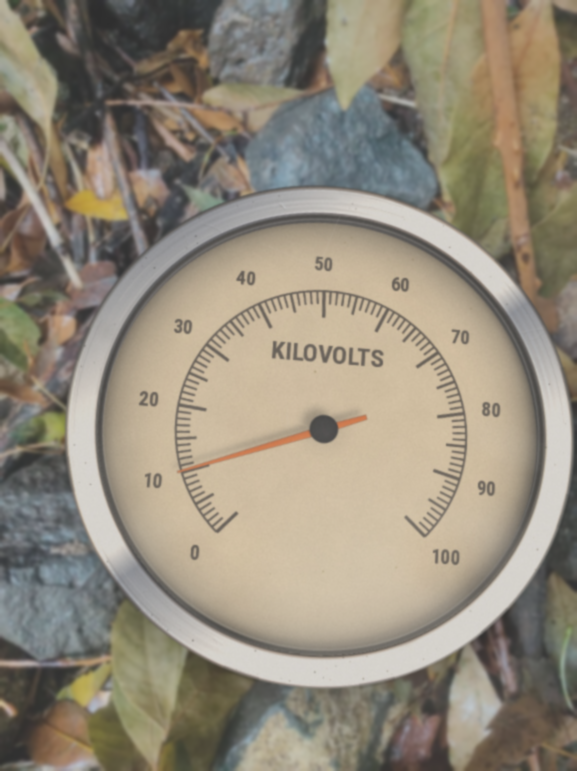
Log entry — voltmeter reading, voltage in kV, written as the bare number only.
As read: 10
